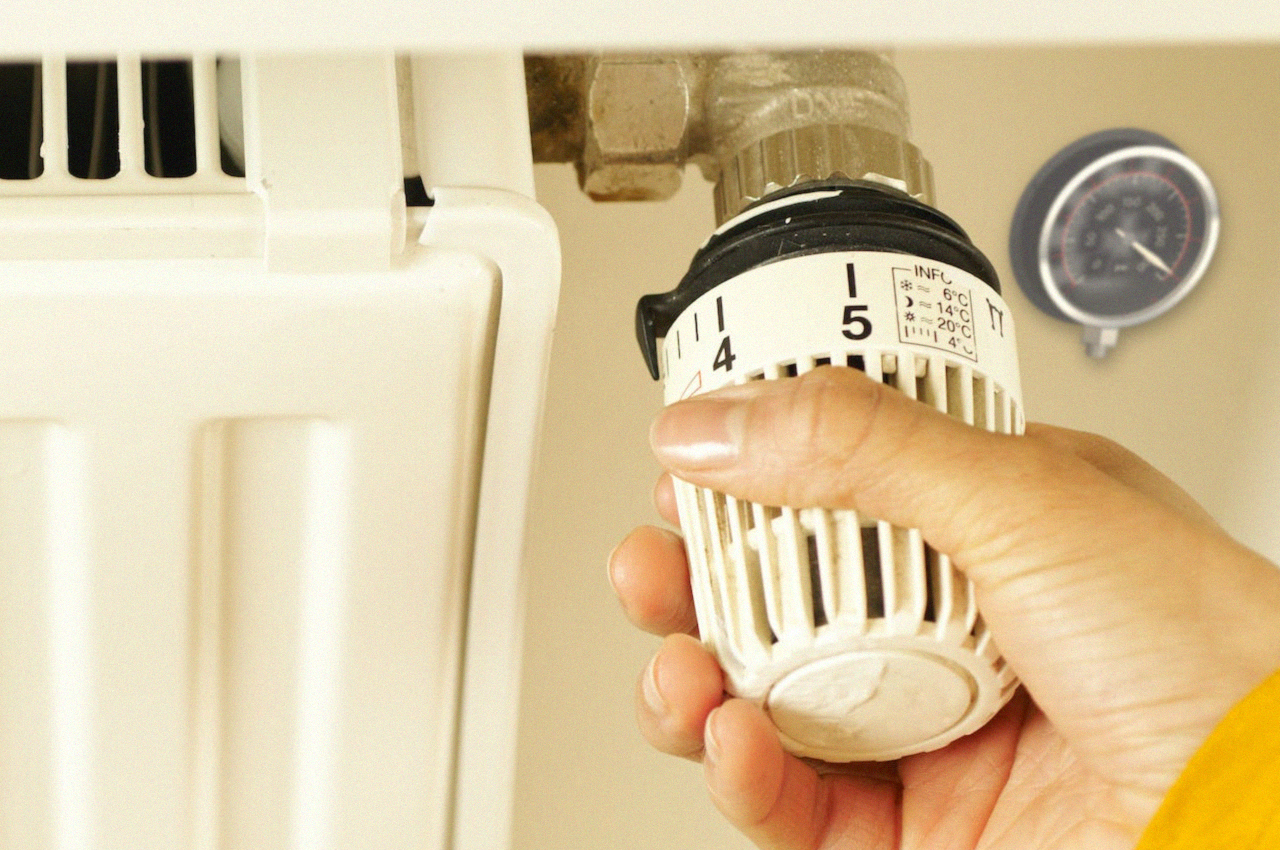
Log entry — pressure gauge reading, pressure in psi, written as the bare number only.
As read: 290
